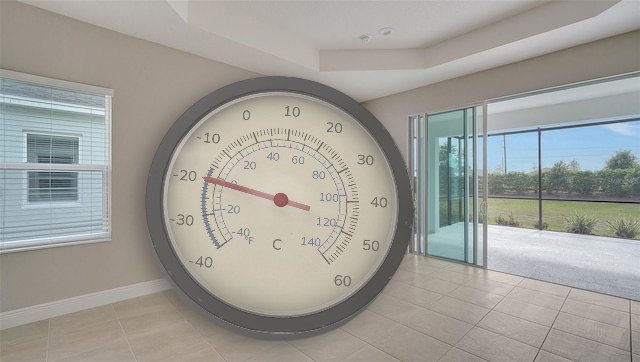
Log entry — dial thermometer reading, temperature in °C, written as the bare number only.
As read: -20
